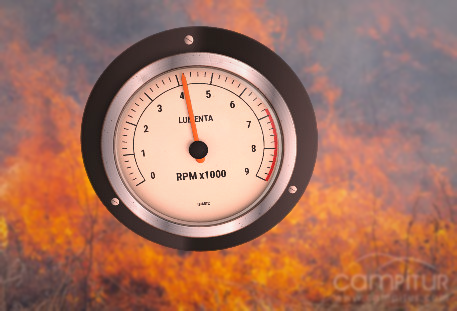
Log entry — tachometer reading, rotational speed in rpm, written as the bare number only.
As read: 4200
